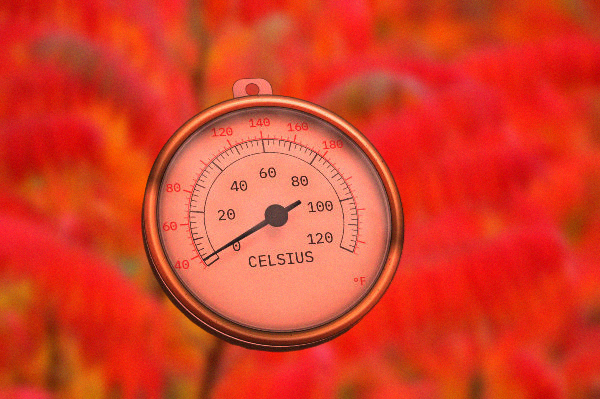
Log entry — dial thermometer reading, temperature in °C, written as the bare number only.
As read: 2
